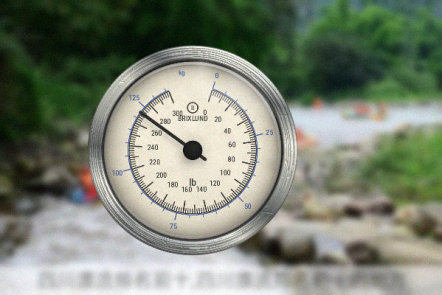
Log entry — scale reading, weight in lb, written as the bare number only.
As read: 270
